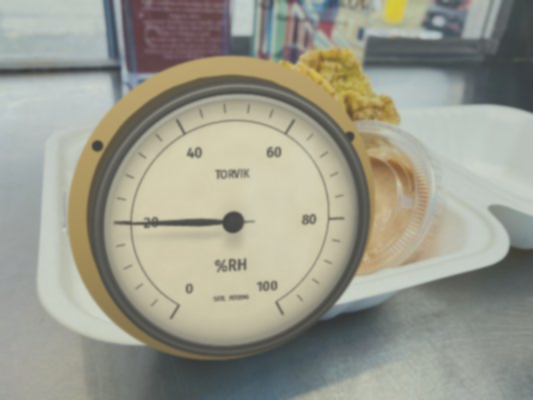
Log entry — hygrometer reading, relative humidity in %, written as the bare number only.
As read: 20
